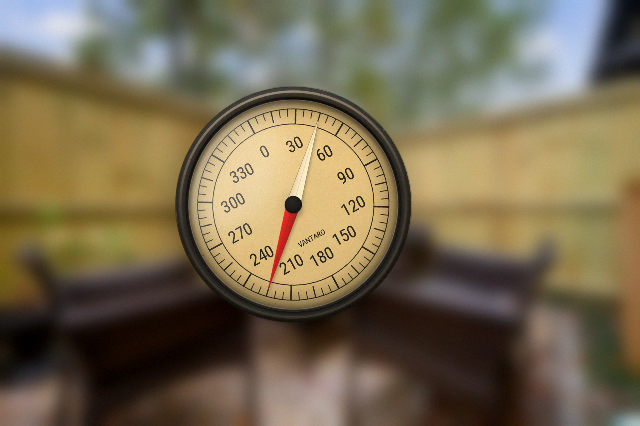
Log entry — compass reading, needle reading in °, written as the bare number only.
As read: 225
